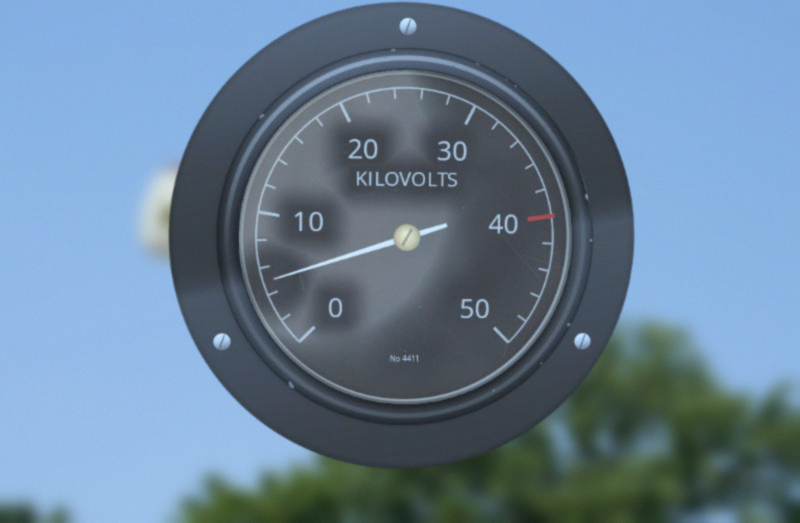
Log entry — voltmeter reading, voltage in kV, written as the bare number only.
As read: 5
